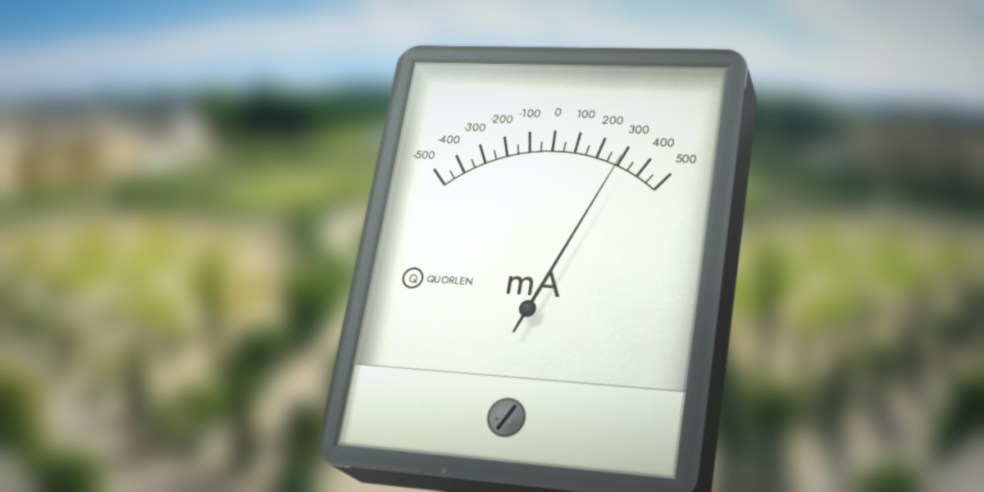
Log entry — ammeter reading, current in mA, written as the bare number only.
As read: 300
